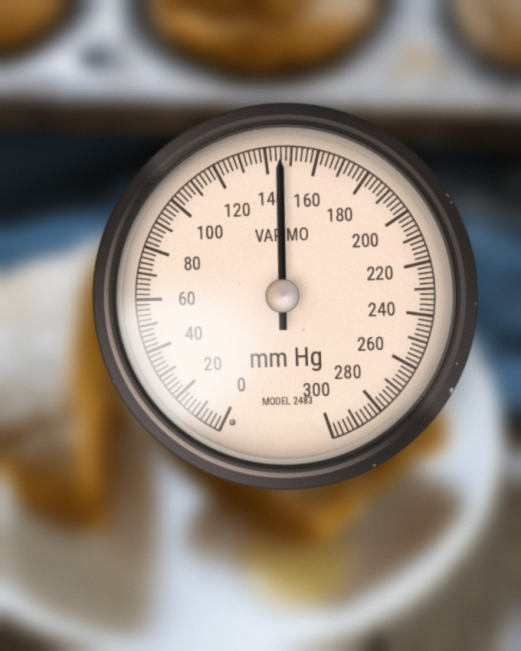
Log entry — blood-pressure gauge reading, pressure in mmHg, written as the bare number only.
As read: 146
